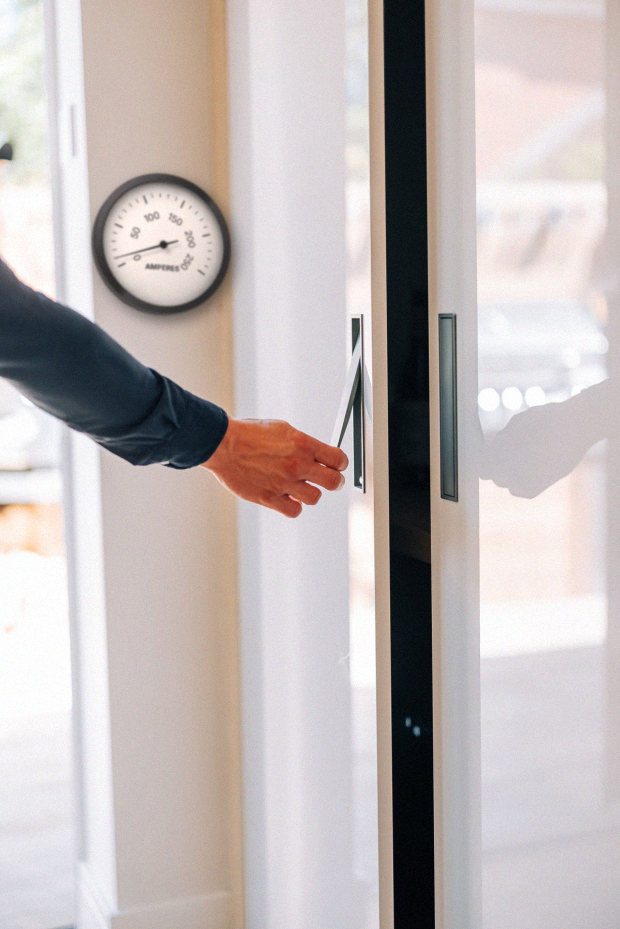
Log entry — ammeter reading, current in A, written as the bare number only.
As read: 10
